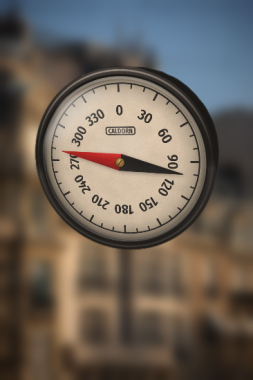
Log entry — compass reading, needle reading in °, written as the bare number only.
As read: 280
